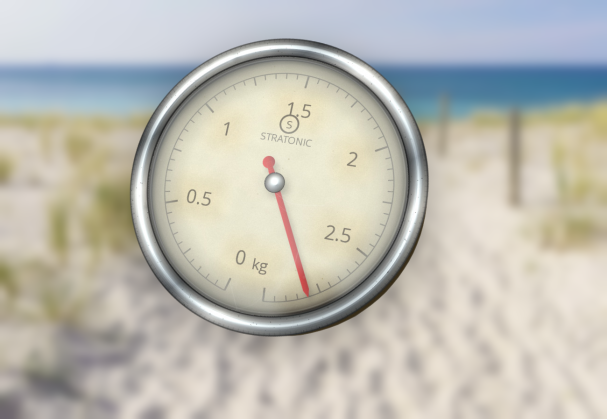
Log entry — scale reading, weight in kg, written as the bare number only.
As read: 2.8
